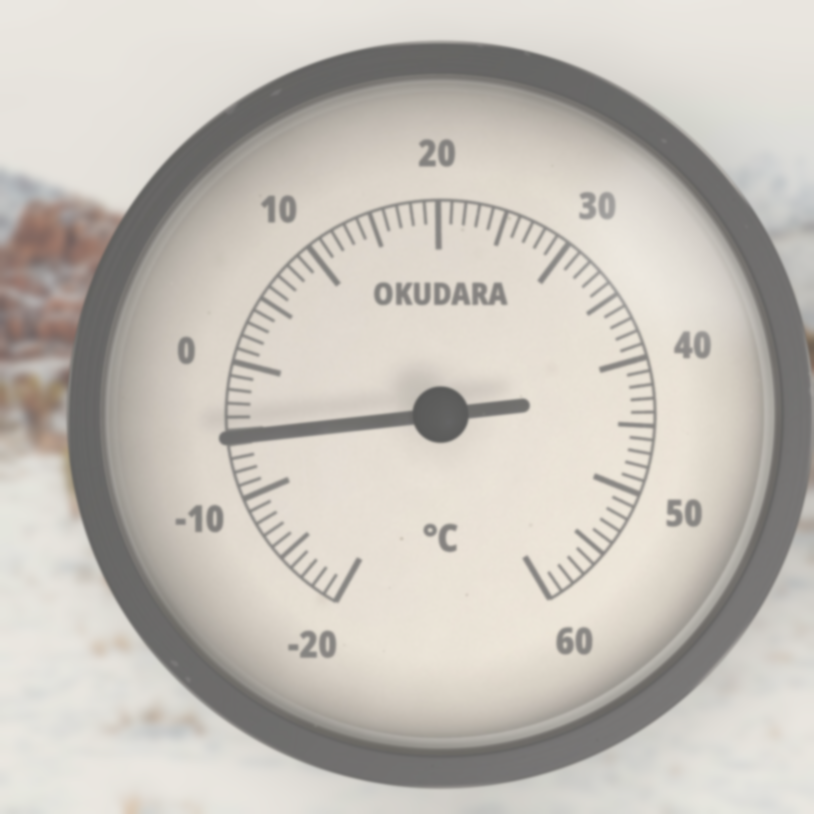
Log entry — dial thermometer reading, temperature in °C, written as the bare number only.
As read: -5.5
